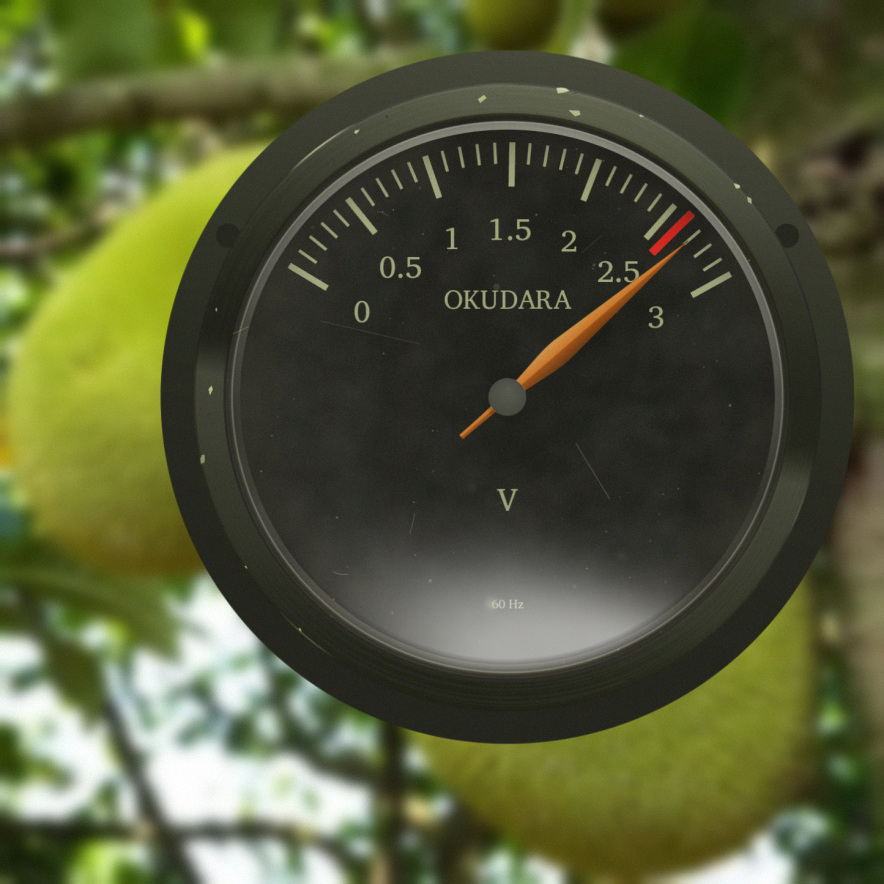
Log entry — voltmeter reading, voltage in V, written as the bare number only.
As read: 2.7
